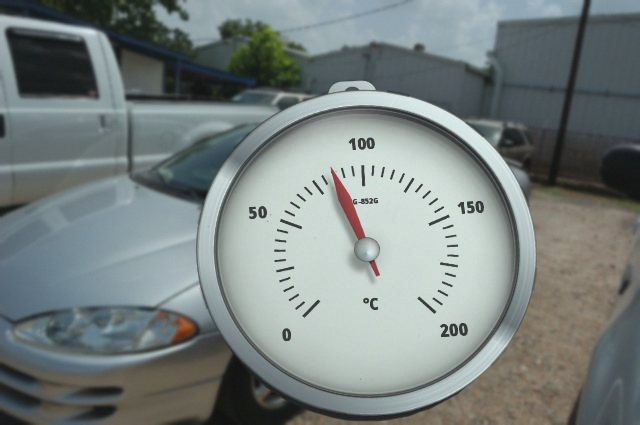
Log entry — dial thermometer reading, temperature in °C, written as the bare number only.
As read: 85
